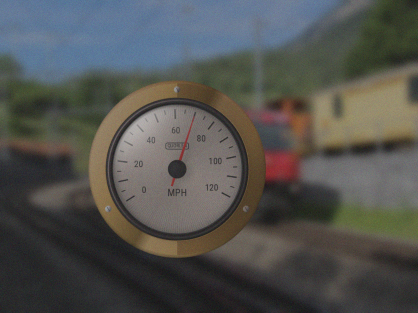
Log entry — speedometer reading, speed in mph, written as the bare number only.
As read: 70
